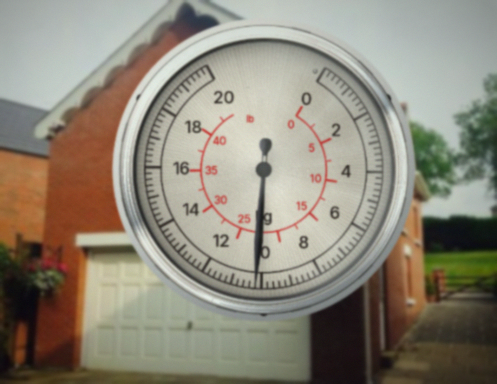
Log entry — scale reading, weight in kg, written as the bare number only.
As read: 10.2
